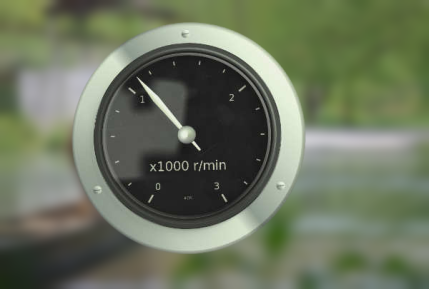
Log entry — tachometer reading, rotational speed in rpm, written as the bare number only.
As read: 1100
